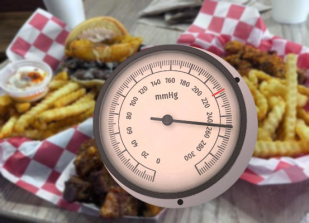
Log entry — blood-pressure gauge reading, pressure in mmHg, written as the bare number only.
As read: 250
